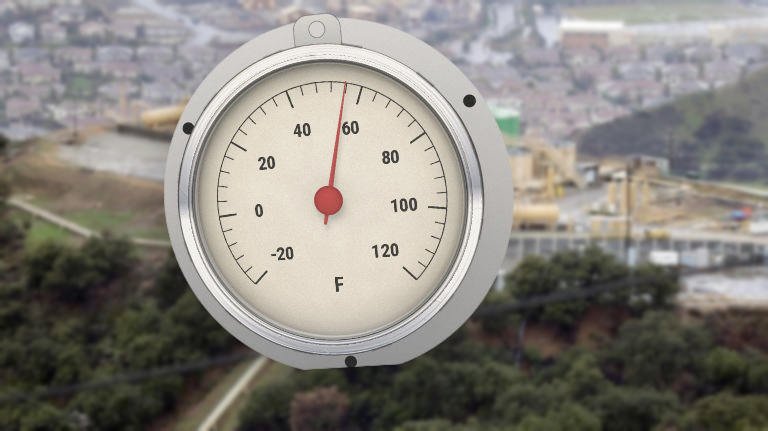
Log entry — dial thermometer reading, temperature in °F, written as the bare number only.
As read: 56
